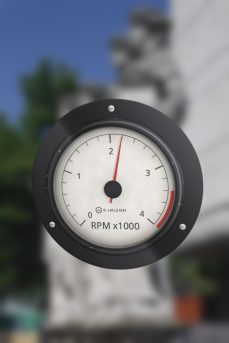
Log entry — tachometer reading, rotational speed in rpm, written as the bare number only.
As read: 2200
